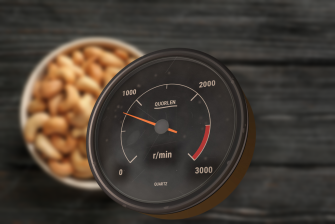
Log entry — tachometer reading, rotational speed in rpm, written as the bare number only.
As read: 750
